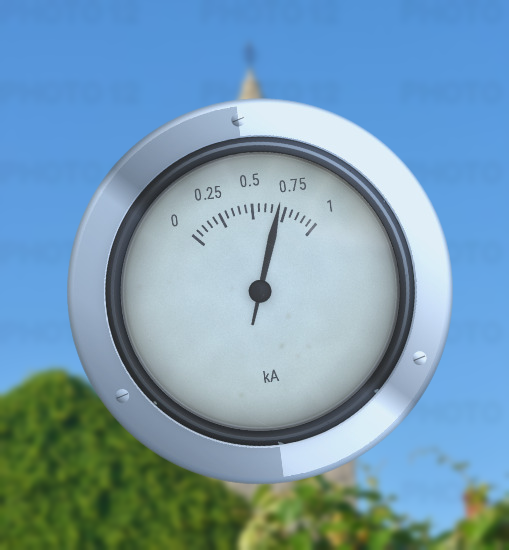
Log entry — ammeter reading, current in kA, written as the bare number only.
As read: 0.7
